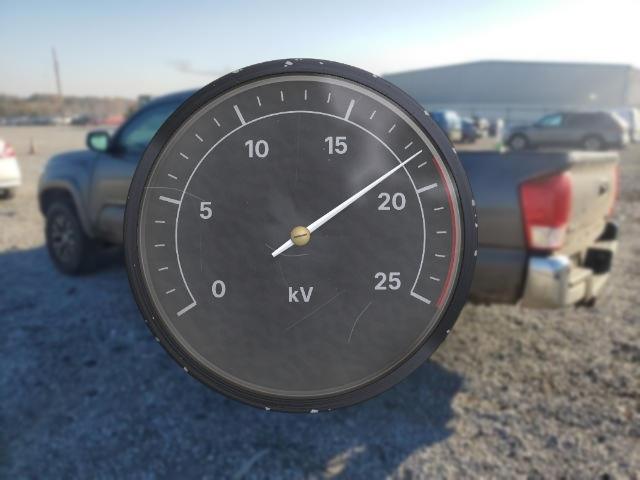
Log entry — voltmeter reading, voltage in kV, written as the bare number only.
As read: 18.5
